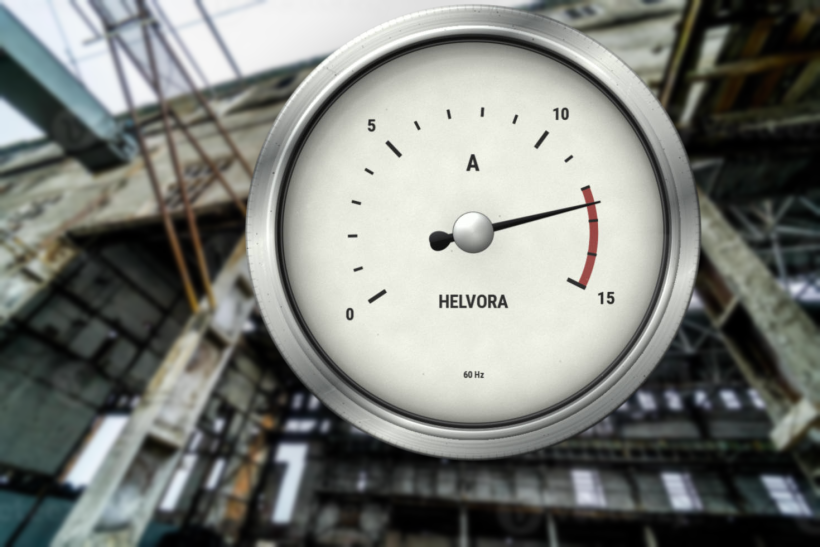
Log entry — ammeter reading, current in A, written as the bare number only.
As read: 12.5
